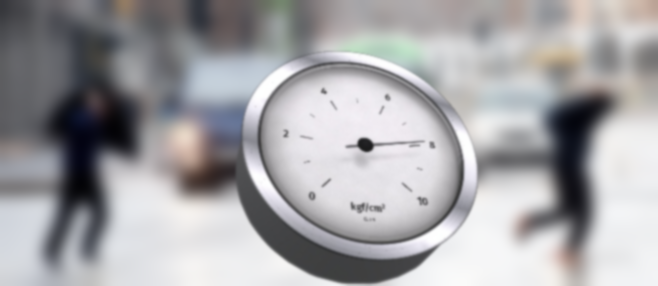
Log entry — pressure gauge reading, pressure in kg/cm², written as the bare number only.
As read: 8
